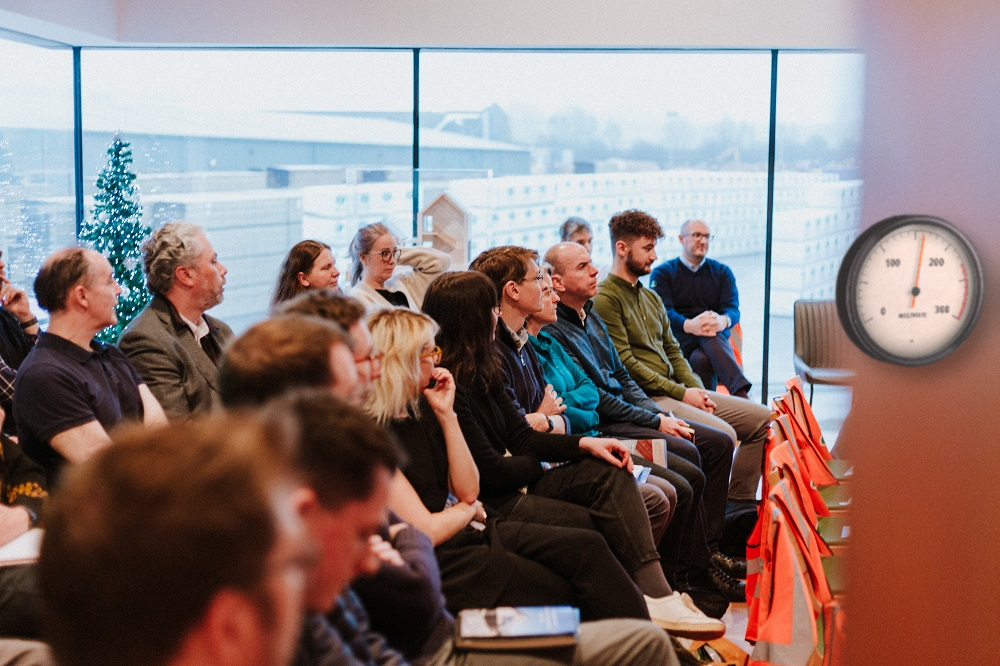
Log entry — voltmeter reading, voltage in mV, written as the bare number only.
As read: 160
